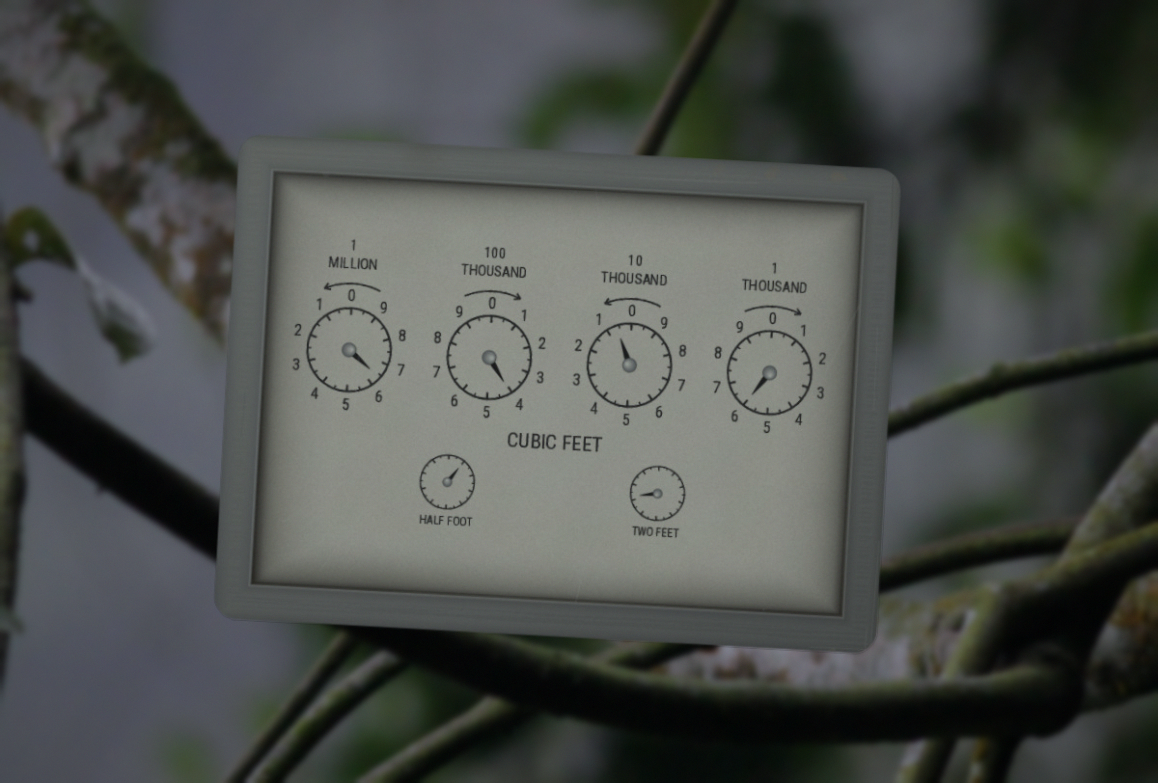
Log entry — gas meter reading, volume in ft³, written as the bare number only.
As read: 640600
